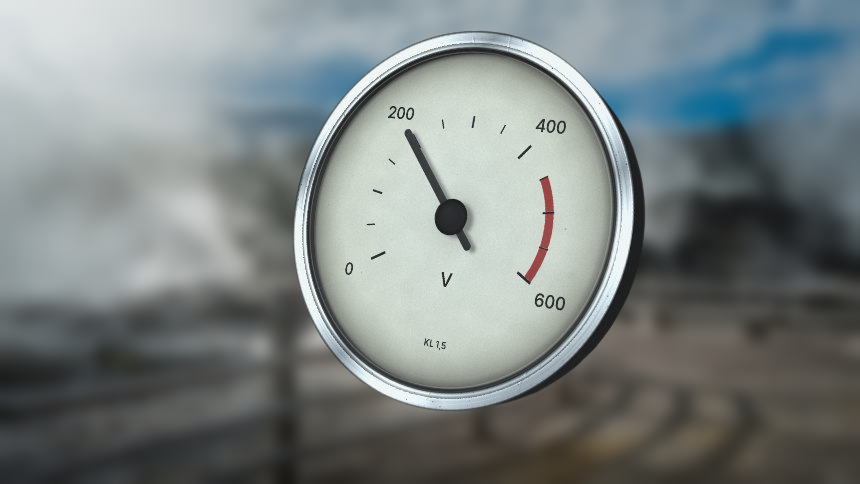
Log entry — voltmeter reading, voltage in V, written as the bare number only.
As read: 200
